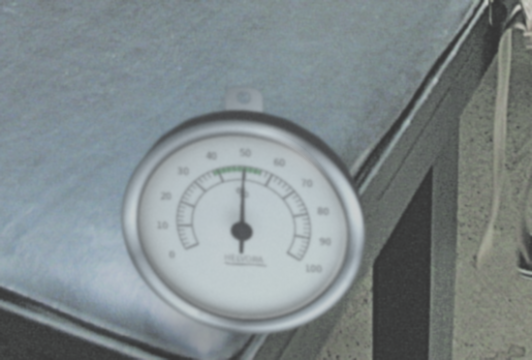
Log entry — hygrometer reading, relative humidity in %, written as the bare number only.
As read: 50
